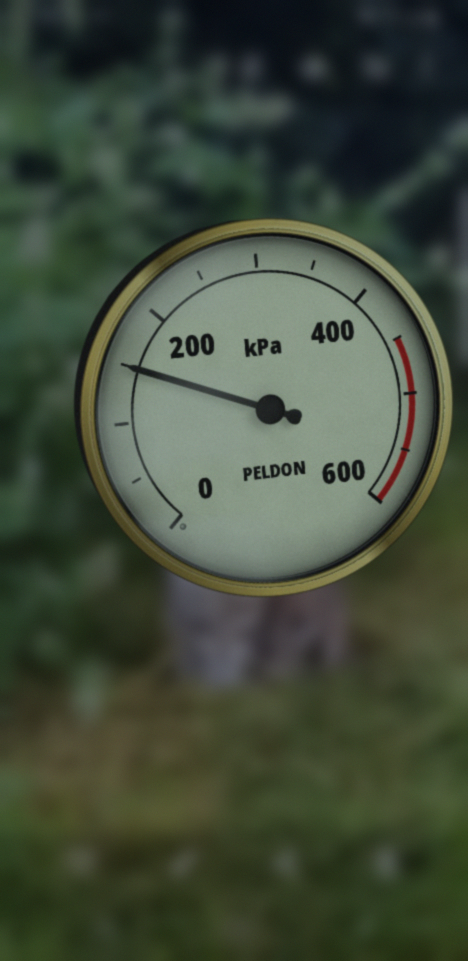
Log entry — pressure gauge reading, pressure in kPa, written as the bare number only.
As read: 150
